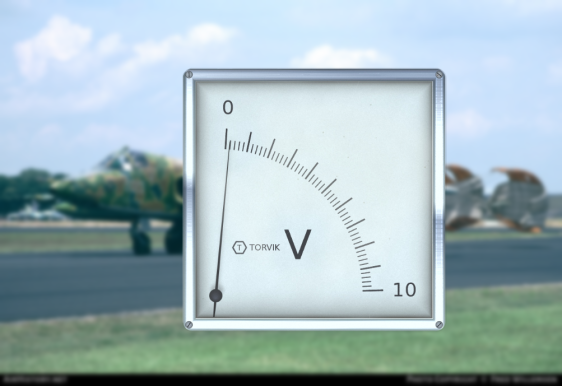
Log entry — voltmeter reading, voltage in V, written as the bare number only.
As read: 0.2
